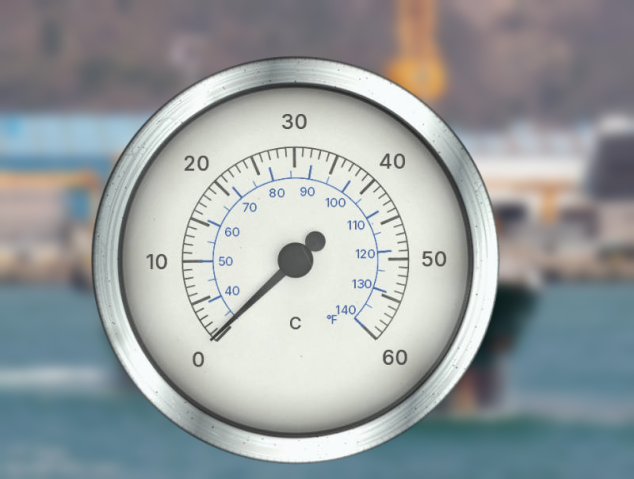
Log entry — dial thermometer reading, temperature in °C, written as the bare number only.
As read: 0.5
